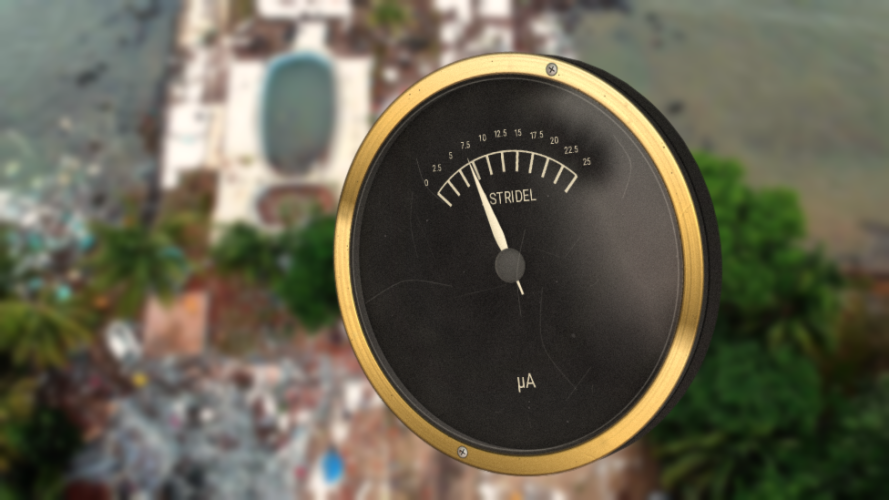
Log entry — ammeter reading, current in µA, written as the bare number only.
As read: 7.5
